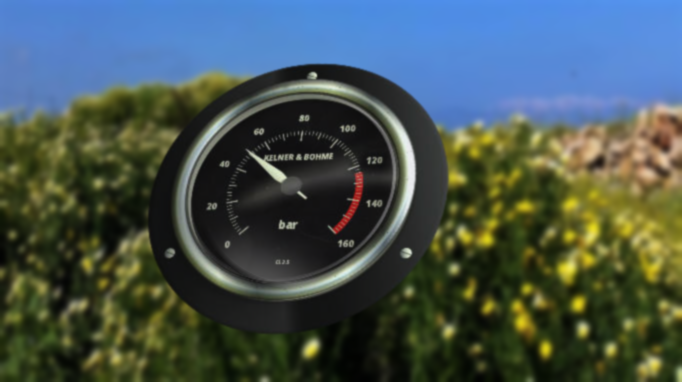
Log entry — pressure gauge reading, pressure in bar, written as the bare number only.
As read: 50
